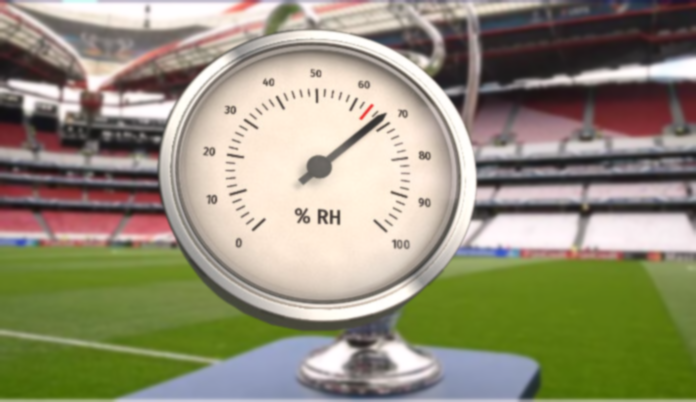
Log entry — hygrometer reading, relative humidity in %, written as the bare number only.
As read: 68
